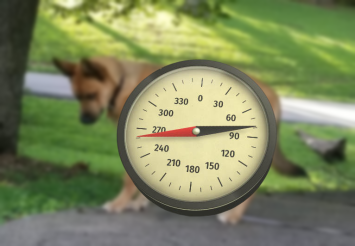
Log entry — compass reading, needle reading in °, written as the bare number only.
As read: 260
